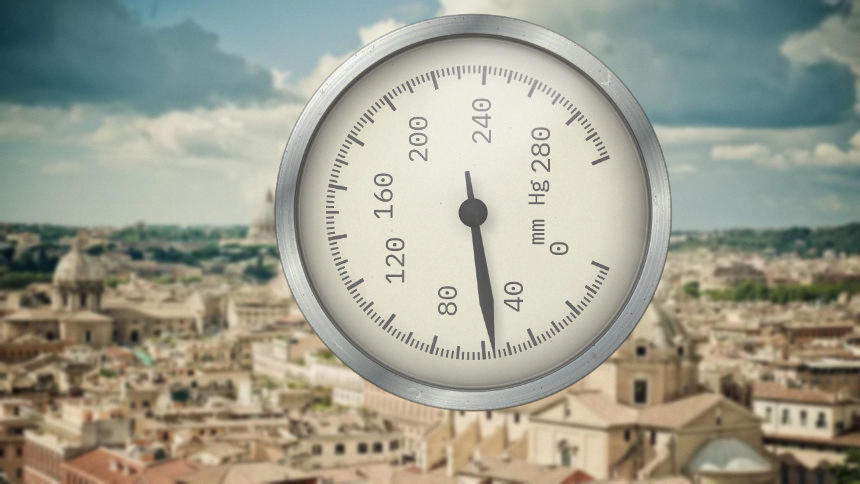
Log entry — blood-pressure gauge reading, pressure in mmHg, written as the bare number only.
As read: 56
